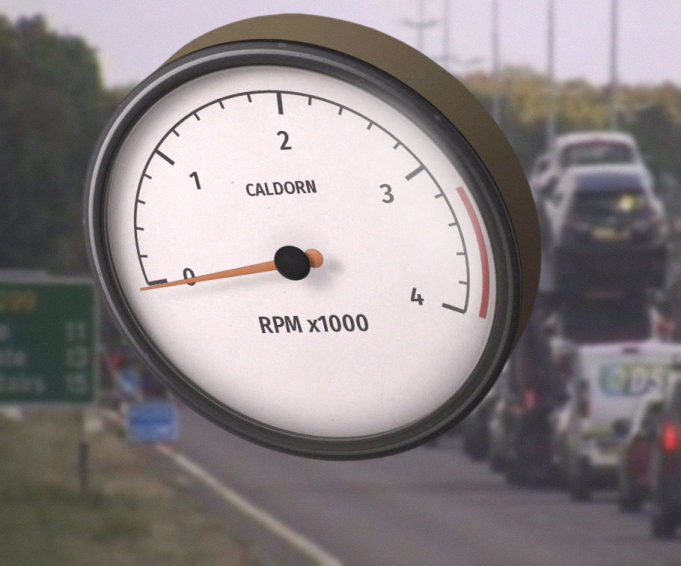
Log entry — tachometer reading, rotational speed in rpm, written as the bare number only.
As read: 0
